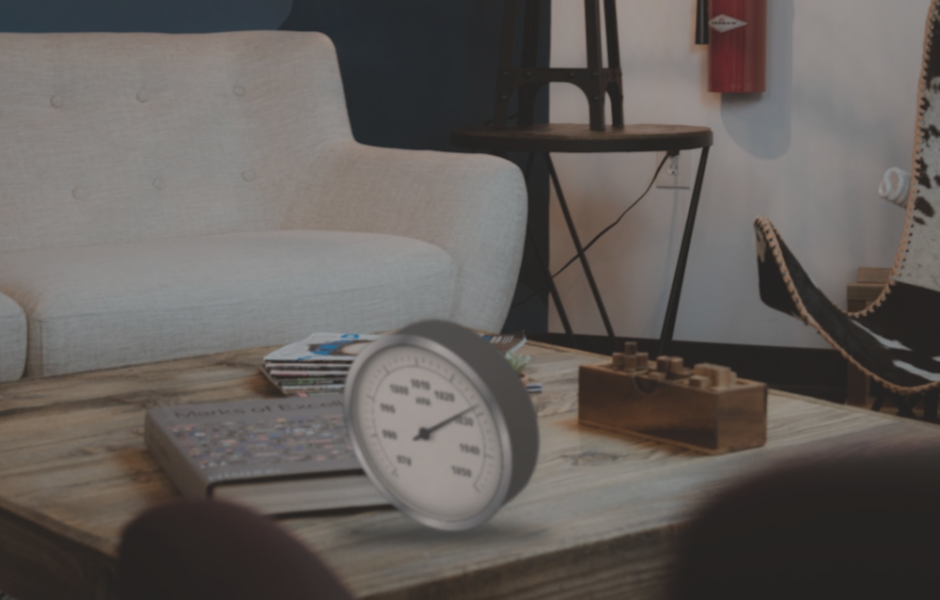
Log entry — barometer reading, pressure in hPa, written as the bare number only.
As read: 1028
